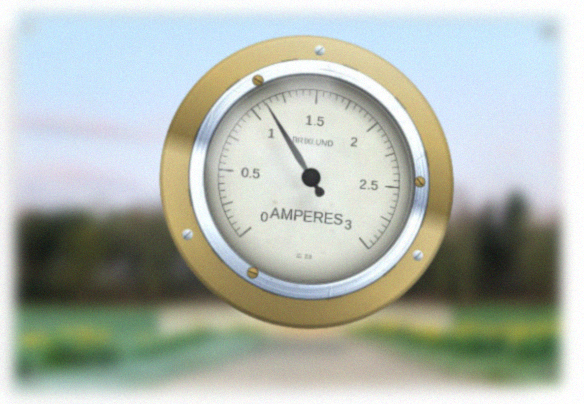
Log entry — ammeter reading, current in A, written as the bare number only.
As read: 1.1
